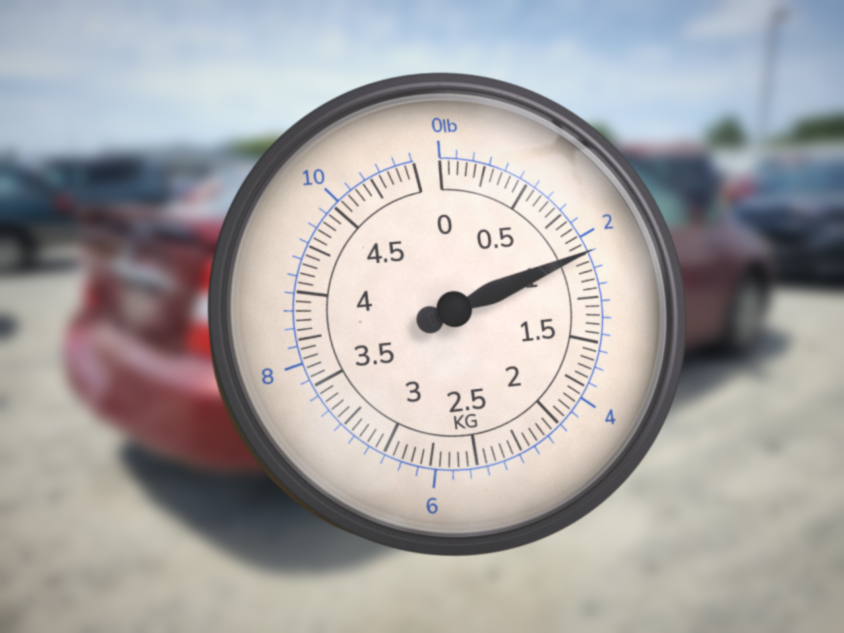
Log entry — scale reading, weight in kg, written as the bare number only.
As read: 1
